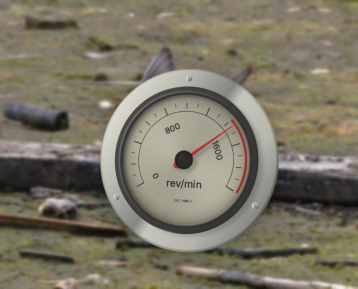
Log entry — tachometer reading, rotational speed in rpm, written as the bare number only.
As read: 1450
